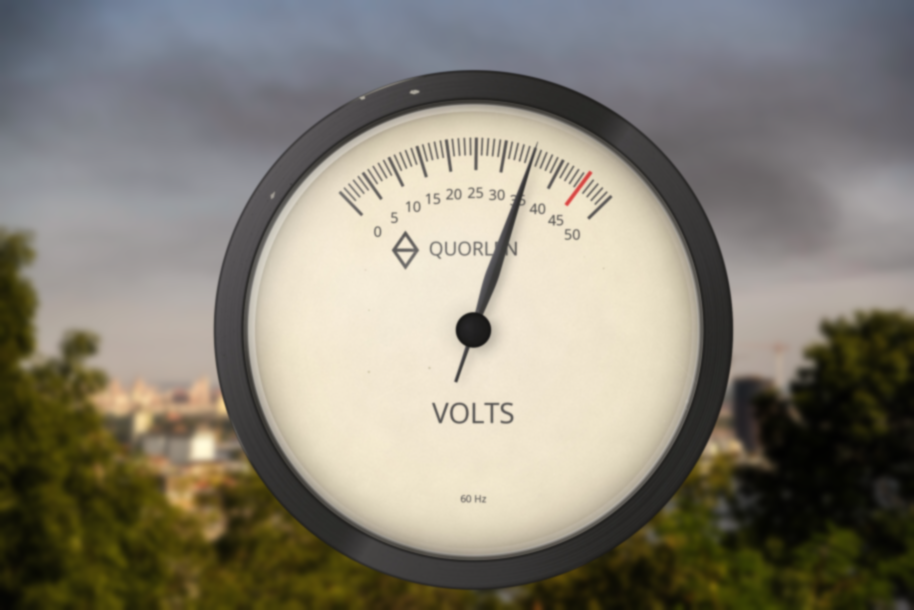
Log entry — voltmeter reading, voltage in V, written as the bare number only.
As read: 35
